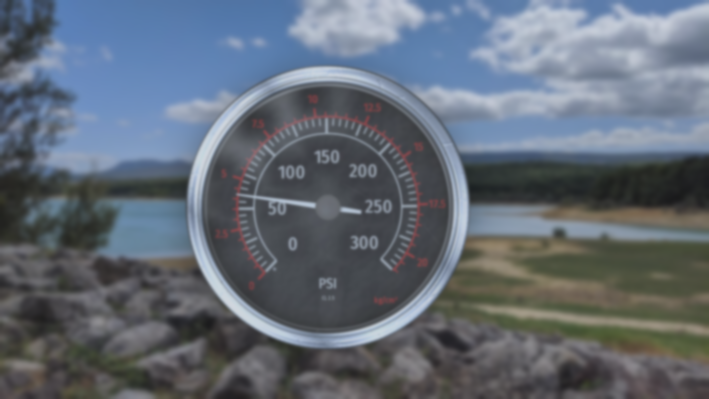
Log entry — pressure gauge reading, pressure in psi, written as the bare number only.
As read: 60
